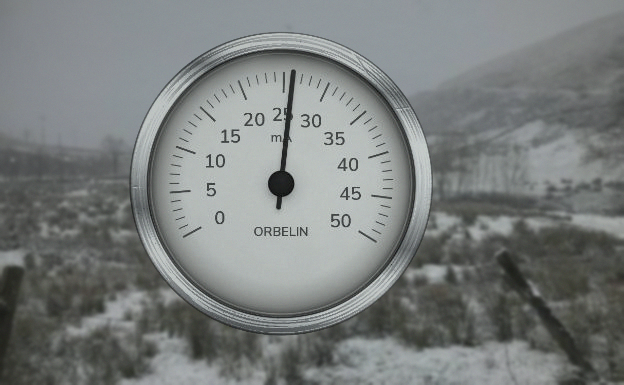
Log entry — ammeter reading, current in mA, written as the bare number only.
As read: 26
